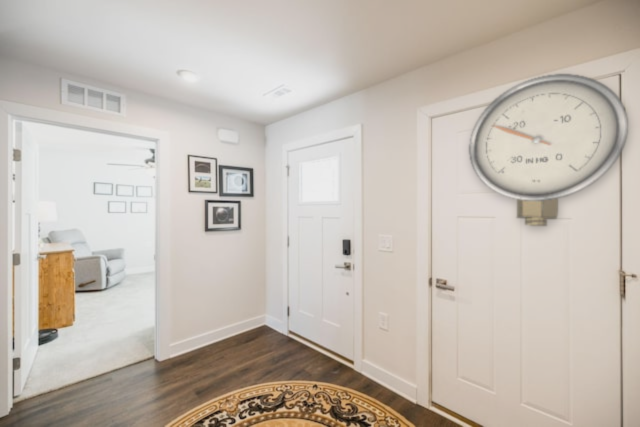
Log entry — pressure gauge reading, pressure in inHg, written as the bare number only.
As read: -22
